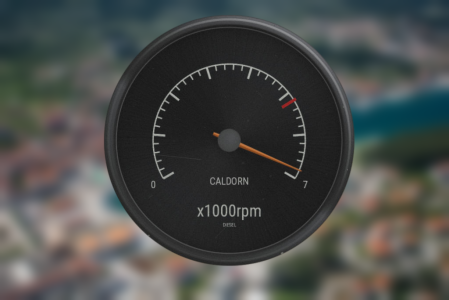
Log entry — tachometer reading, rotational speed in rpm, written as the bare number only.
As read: 6800
